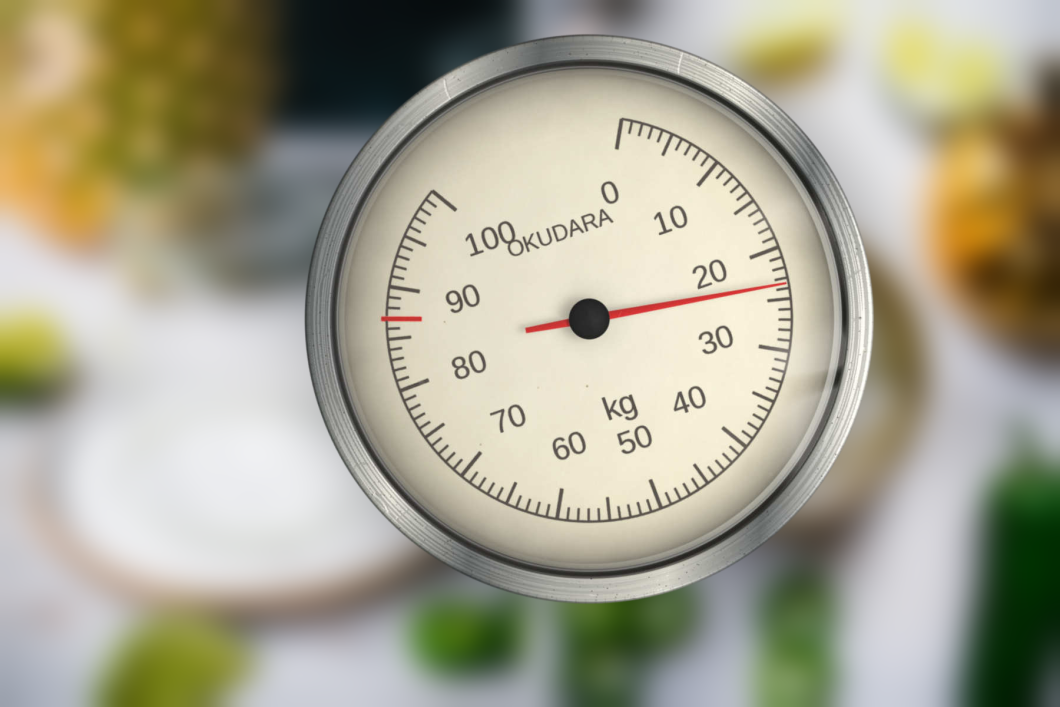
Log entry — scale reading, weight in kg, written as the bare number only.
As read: 23.5
